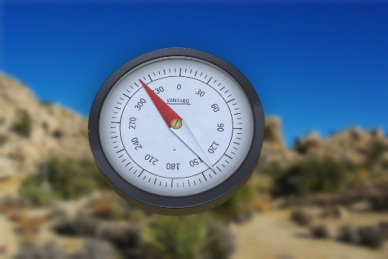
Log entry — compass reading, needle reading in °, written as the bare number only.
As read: 320
